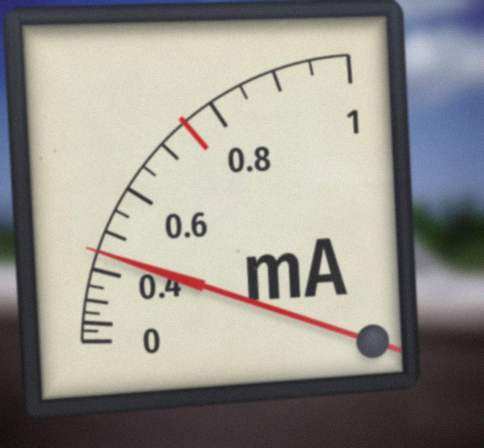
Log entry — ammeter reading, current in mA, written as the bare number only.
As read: 0.45
